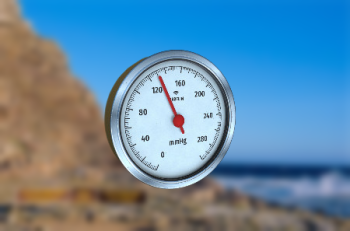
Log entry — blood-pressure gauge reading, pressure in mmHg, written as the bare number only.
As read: 130
